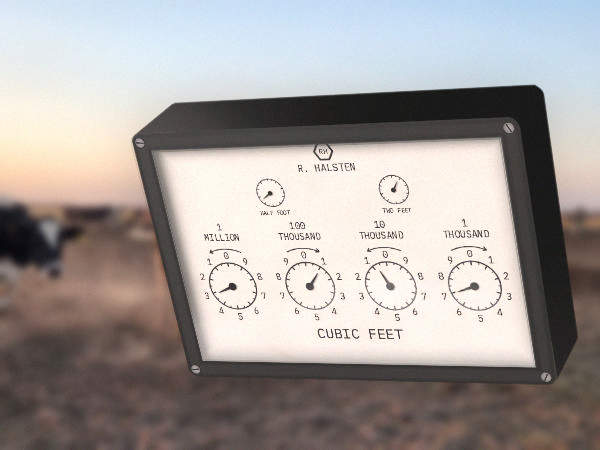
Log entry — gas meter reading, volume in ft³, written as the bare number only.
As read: 310700
